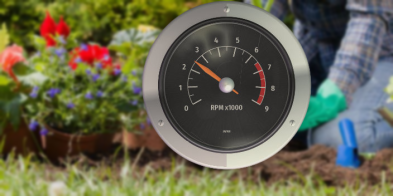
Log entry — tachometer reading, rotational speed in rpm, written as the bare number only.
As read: 2500
